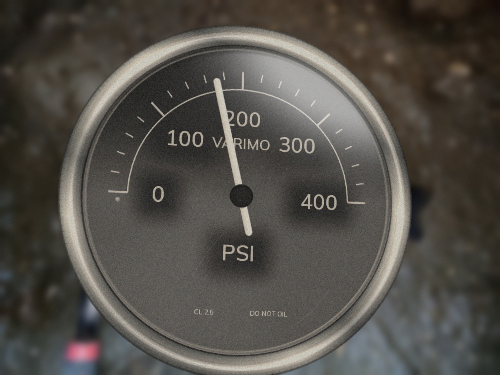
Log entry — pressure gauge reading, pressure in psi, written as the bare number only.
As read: 170
